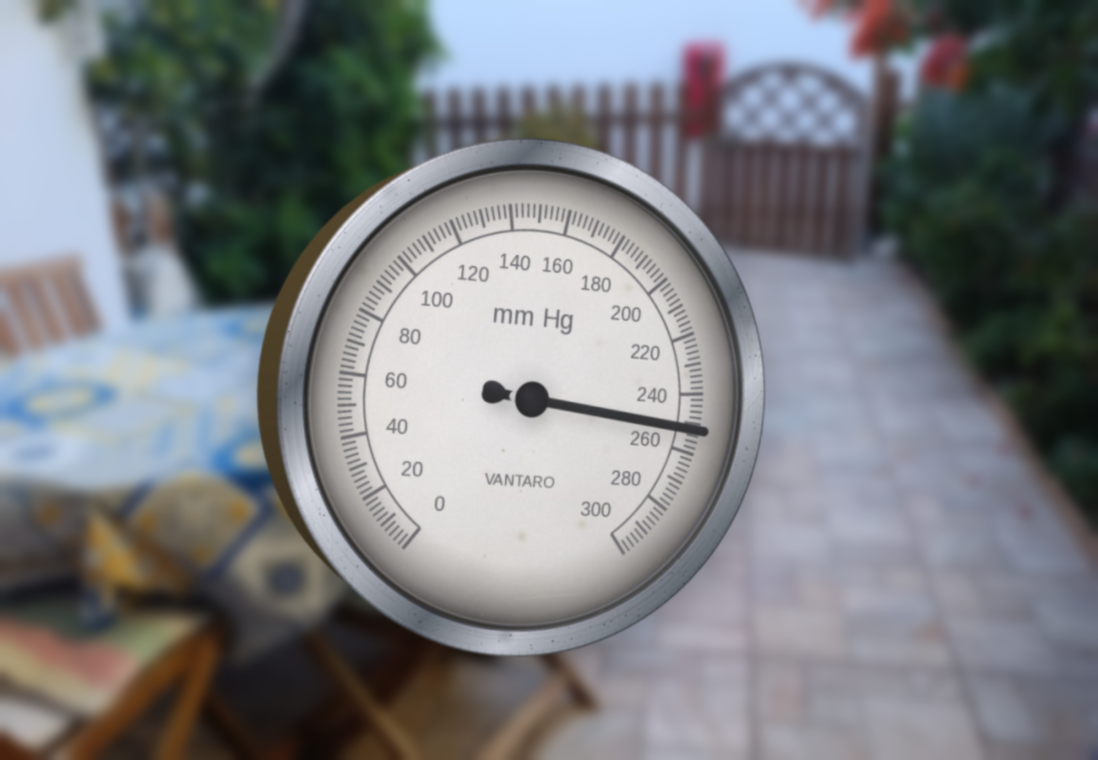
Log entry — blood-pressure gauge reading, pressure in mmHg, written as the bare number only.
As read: 252
